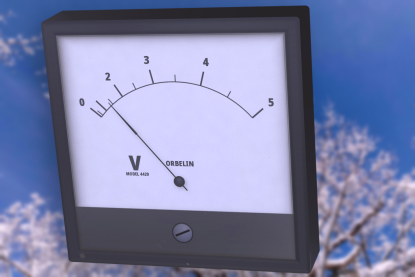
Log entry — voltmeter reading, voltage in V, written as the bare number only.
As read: 1.5
